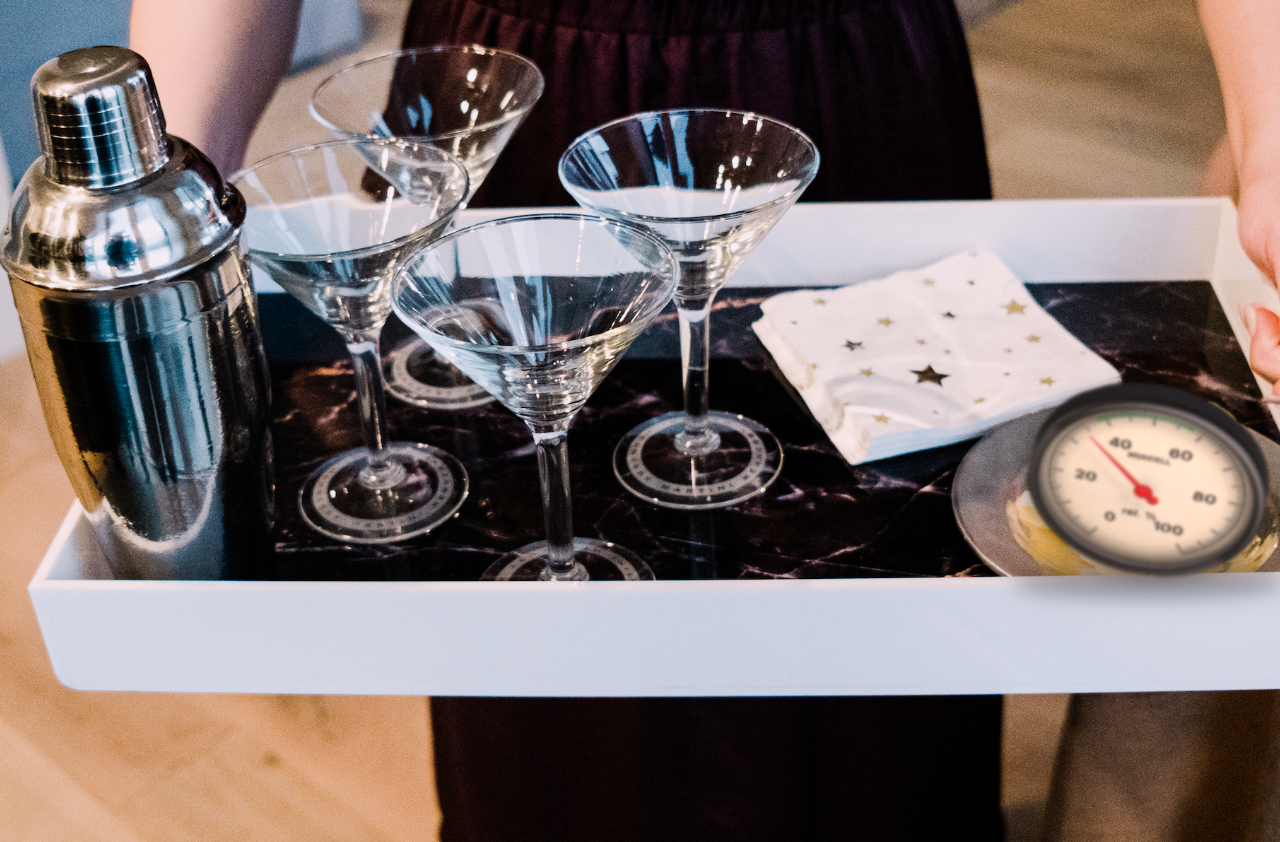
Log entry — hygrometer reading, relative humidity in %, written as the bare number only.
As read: 35
